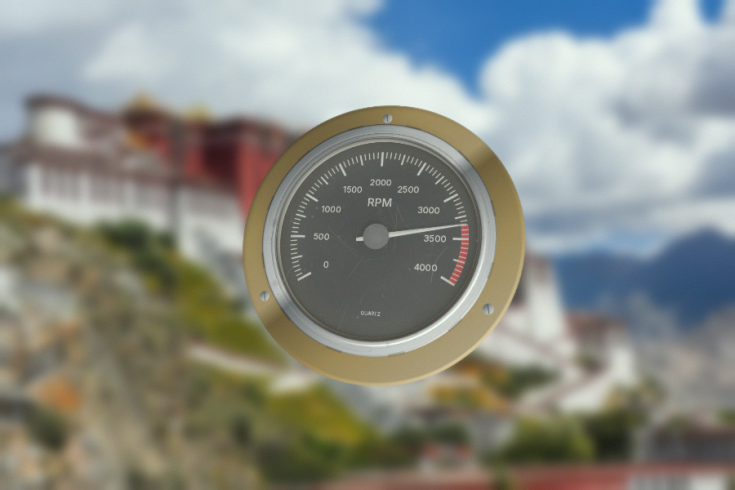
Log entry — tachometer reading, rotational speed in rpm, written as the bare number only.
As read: 3350
